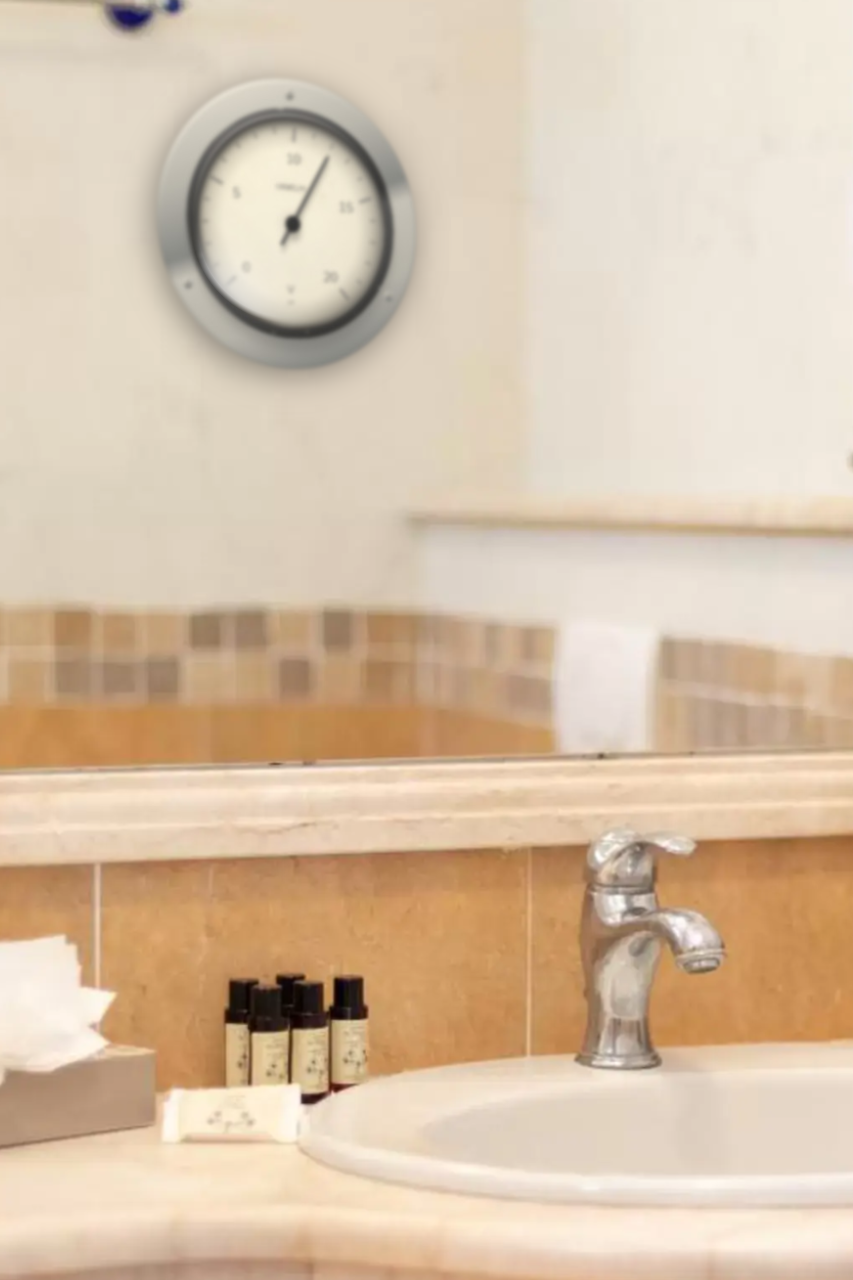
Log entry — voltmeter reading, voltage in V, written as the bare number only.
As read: 12
